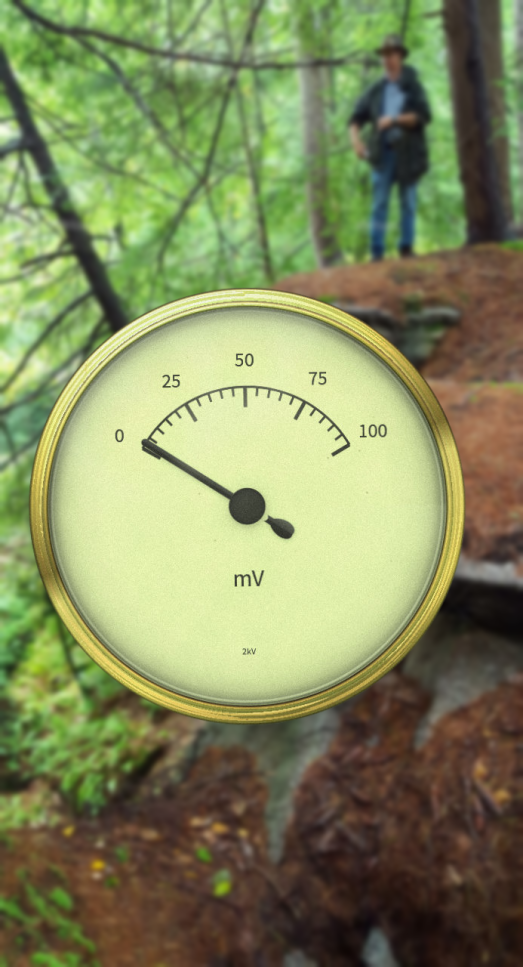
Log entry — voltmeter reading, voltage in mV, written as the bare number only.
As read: 2.5
